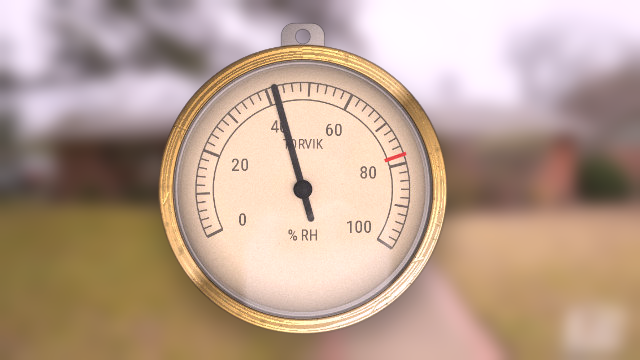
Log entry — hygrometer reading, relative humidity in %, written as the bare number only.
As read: 42
